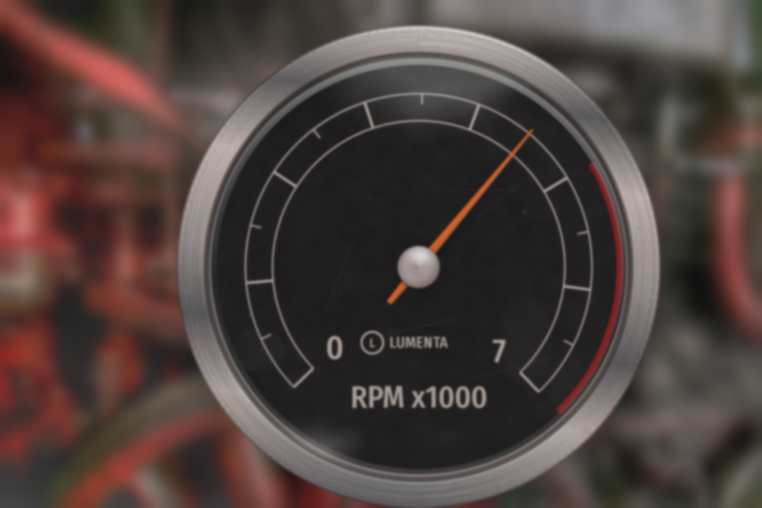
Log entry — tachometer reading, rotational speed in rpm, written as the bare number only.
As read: 4500
